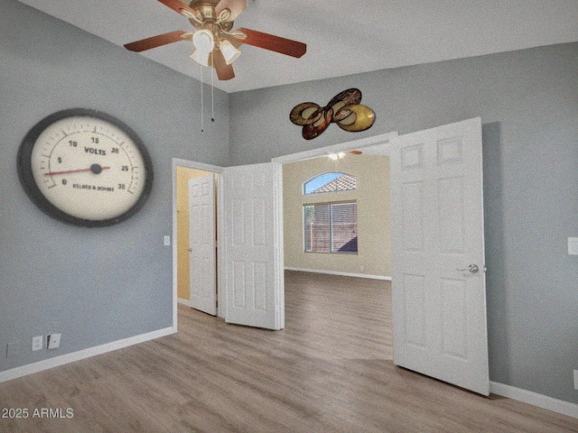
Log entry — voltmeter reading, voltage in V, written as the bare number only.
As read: 2
